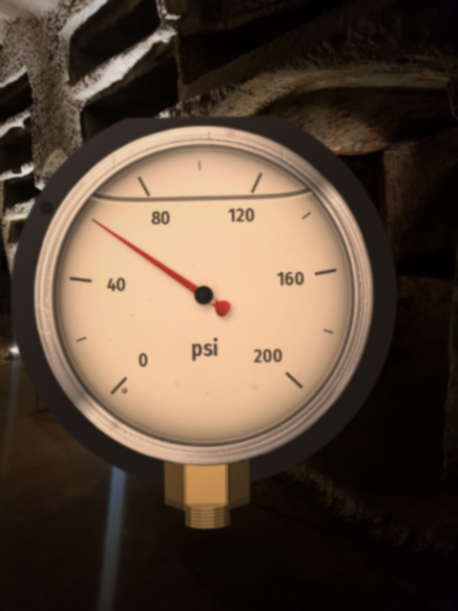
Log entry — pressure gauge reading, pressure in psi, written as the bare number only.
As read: 60
